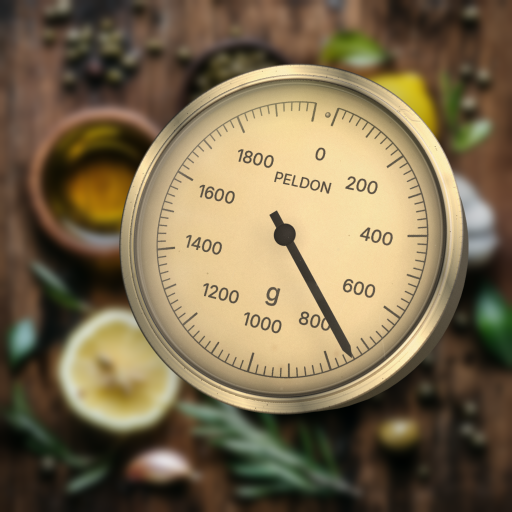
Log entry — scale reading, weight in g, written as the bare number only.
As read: 740
